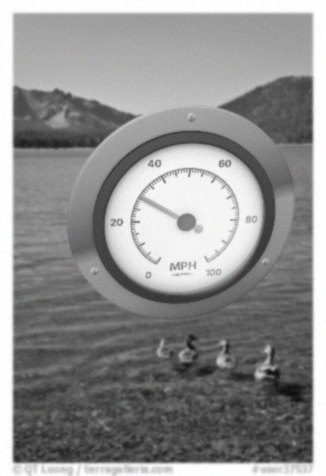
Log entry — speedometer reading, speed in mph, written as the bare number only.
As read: 30
